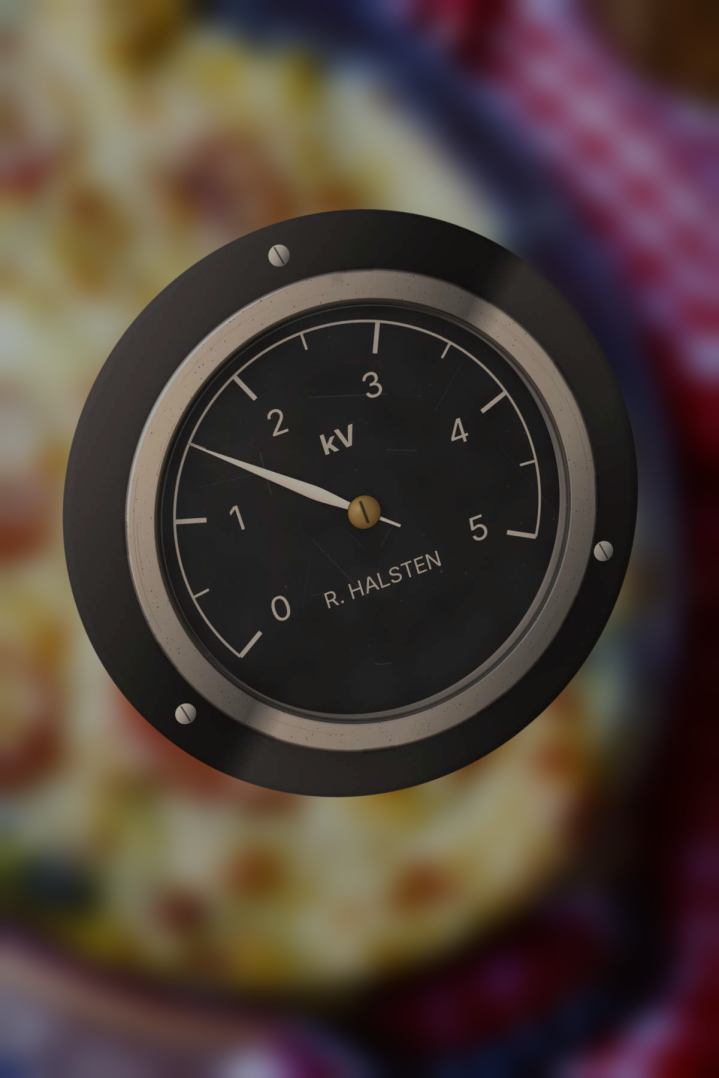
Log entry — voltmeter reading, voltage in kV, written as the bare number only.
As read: 1.5
